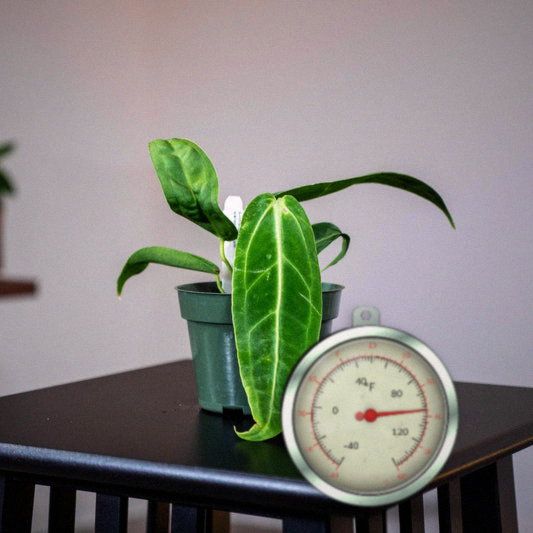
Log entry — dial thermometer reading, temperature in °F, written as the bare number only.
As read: 100
